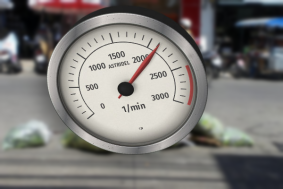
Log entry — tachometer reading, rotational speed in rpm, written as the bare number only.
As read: 2100
